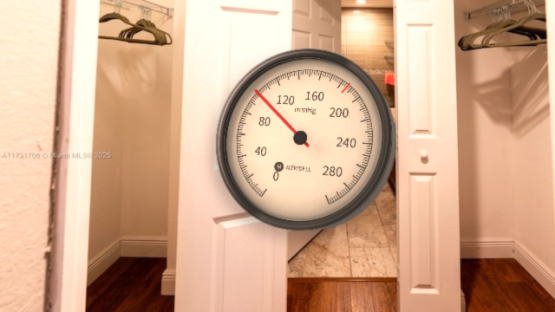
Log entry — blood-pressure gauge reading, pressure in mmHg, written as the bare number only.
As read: 100
